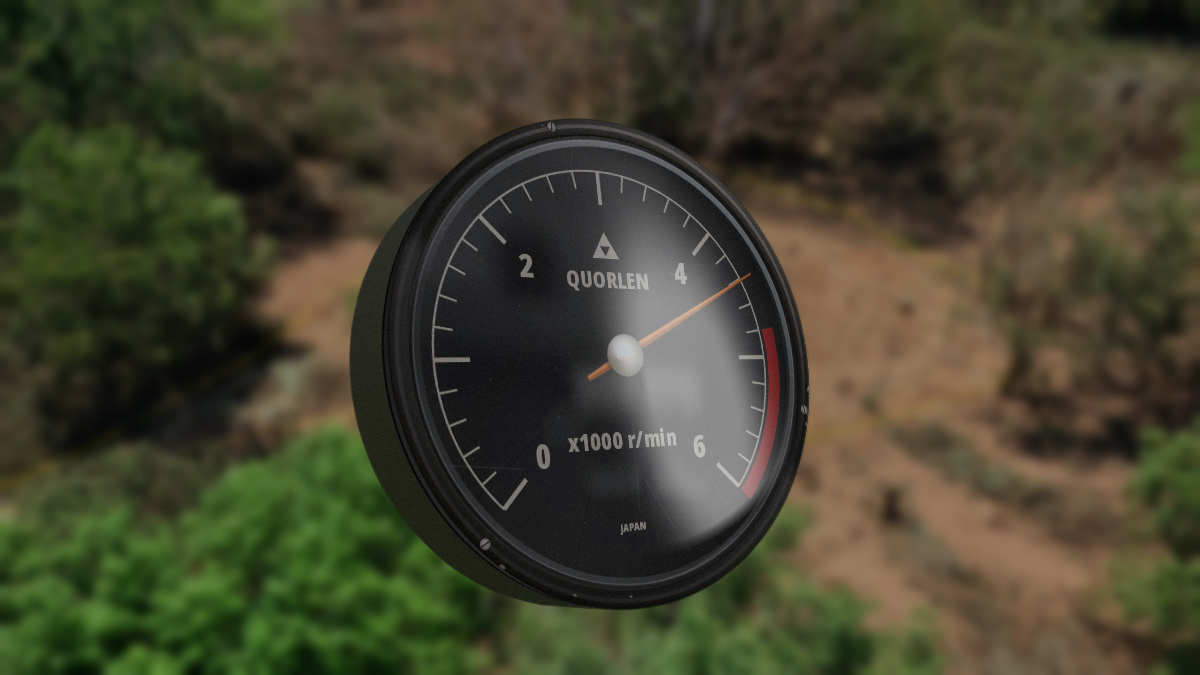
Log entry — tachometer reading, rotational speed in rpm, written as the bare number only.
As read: 4400
